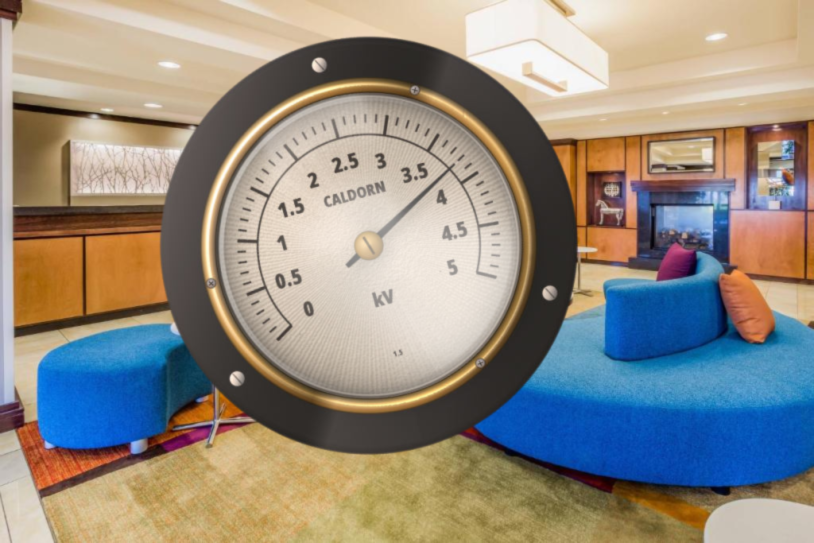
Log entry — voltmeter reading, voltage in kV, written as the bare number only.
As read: 3.8
